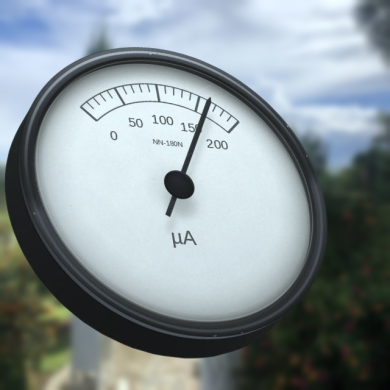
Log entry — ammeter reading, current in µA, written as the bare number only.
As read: 160
